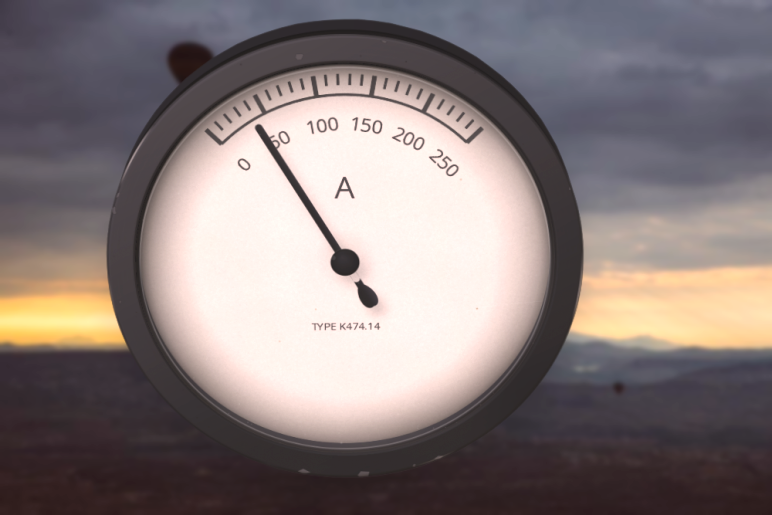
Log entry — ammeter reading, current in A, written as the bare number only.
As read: 40
